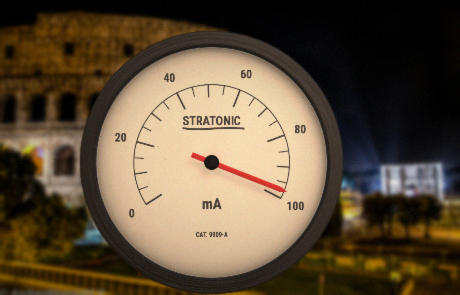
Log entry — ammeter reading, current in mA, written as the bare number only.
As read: 97.5
